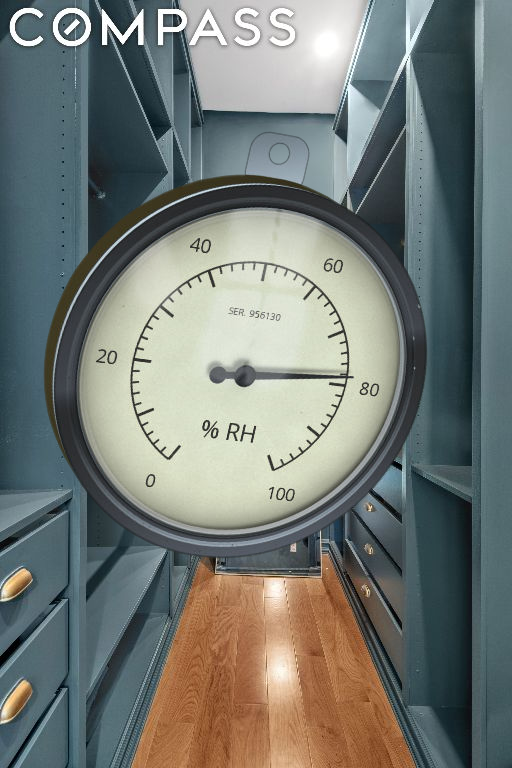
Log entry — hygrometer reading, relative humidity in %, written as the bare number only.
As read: 78
